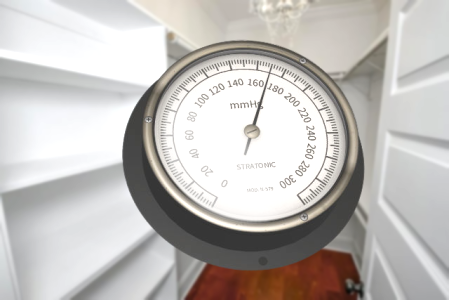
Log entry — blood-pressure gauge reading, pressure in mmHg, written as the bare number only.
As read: 170
